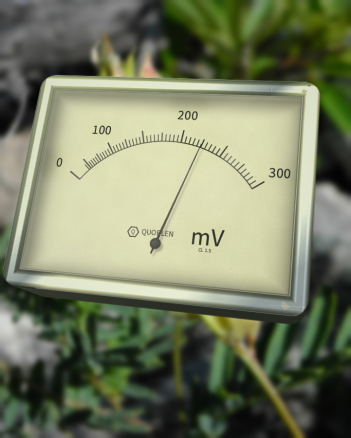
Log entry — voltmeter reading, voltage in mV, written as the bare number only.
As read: 225
